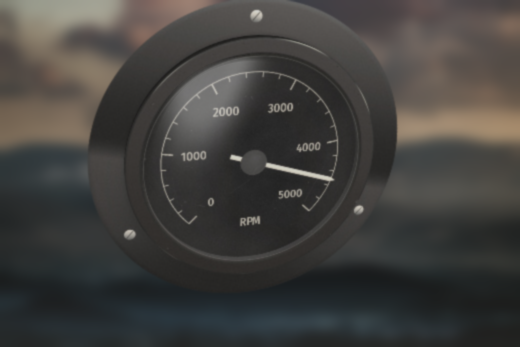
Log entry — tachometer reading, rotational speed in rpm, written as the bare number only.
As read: 4500
